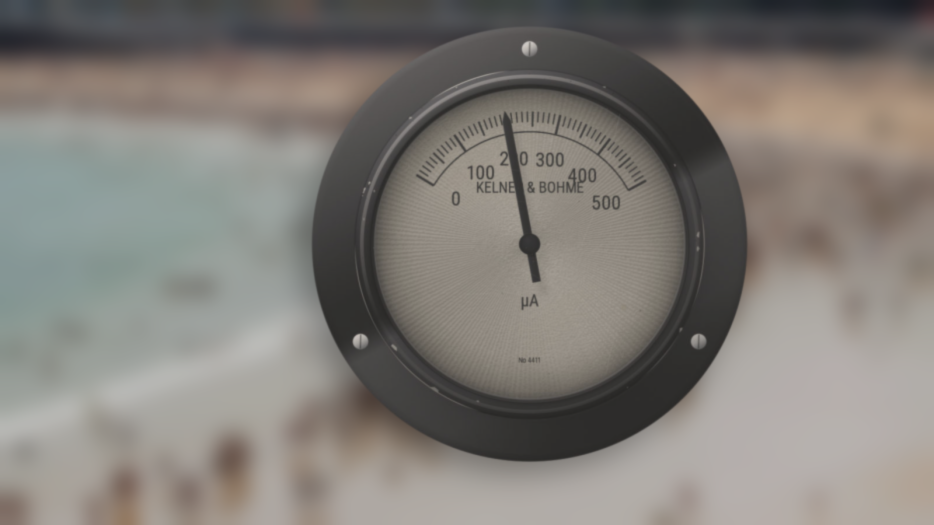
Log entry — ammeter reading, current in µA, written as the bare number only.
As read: 200
